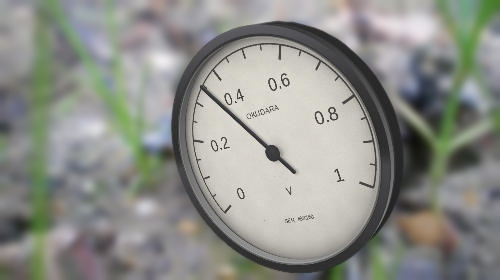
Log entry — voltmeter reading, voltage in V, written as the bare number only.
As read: 0.35
